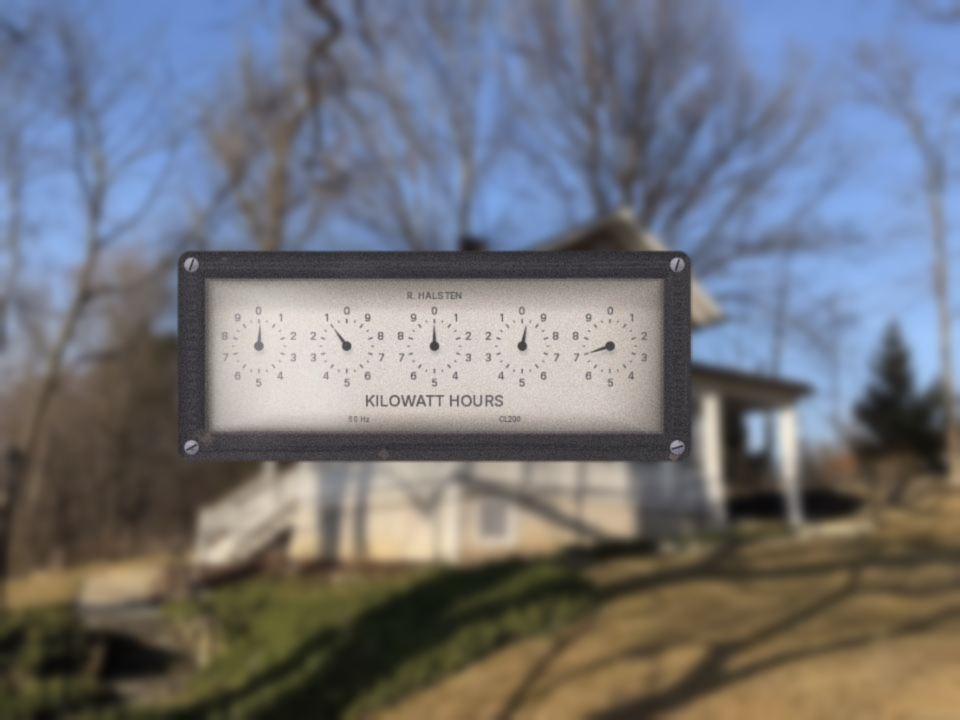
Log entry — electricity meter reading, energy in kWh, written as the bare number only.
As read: 997
